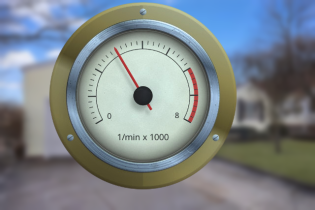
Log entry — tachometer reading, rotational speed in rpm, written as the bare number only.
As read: 3000
